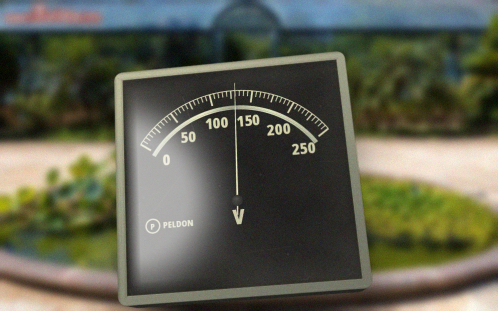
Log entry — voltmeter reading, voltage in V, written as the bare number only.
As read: 130
